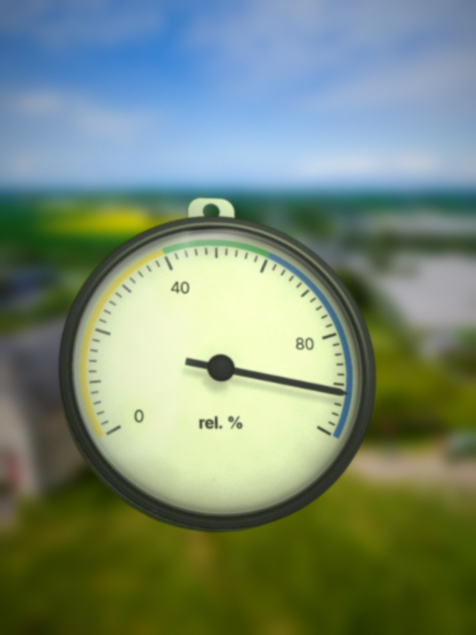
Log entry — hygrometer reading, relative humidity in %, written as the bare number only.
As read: 92
